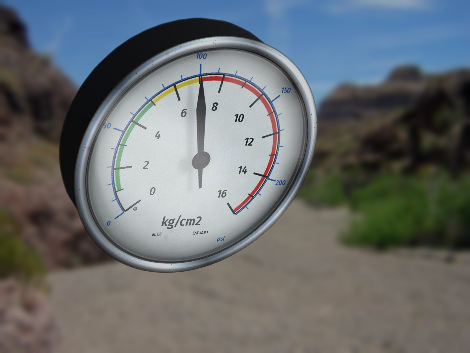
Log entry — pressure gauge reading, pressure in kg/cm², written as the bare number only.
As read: 7
